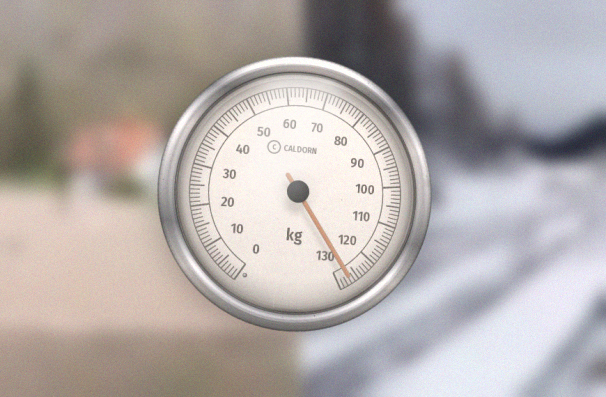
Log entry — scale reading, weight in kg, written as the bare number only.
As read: 127
